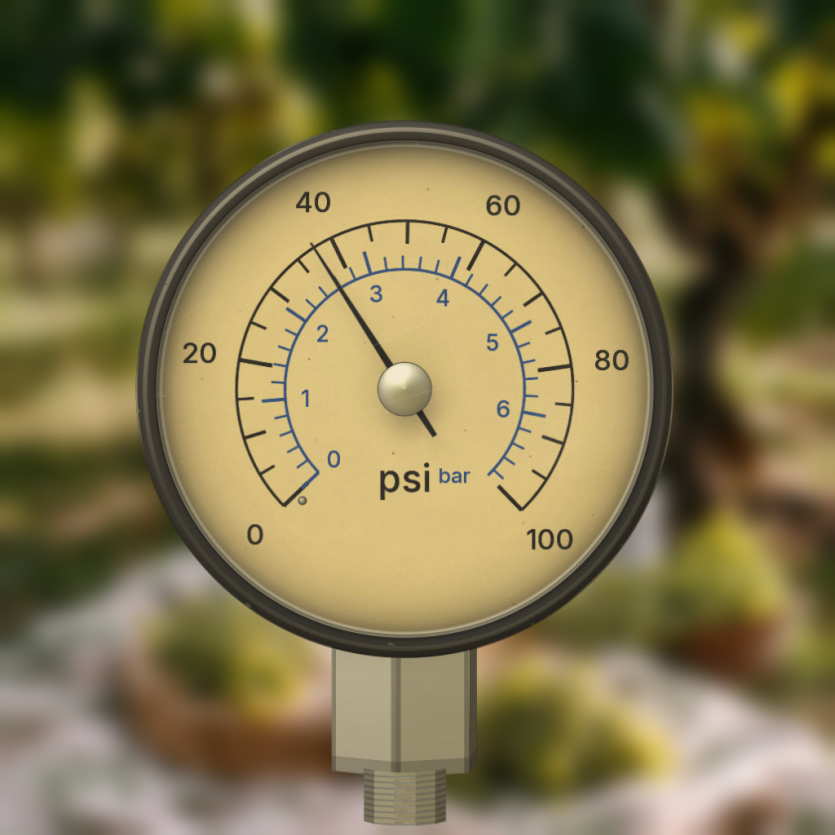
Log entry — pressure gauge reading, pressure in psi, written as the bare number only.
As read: 37.5
